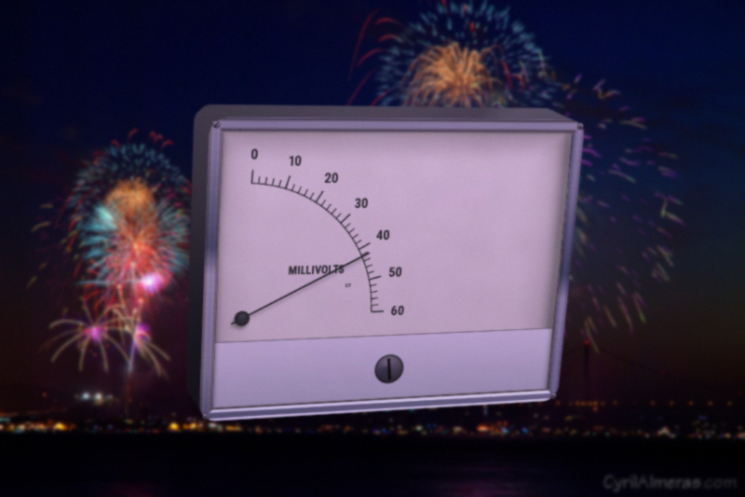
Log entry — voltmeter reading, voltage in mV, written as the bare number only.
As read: 42
